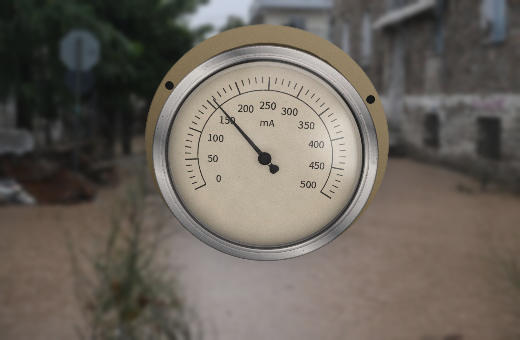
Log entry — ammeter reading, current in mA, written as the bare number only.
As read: 160
